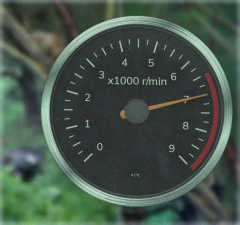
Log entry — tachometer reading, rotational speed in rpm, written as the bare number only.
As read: 7000
